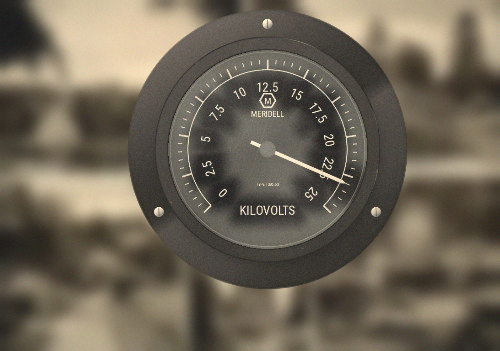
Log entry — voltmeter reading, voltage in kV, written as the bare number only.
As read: 23
